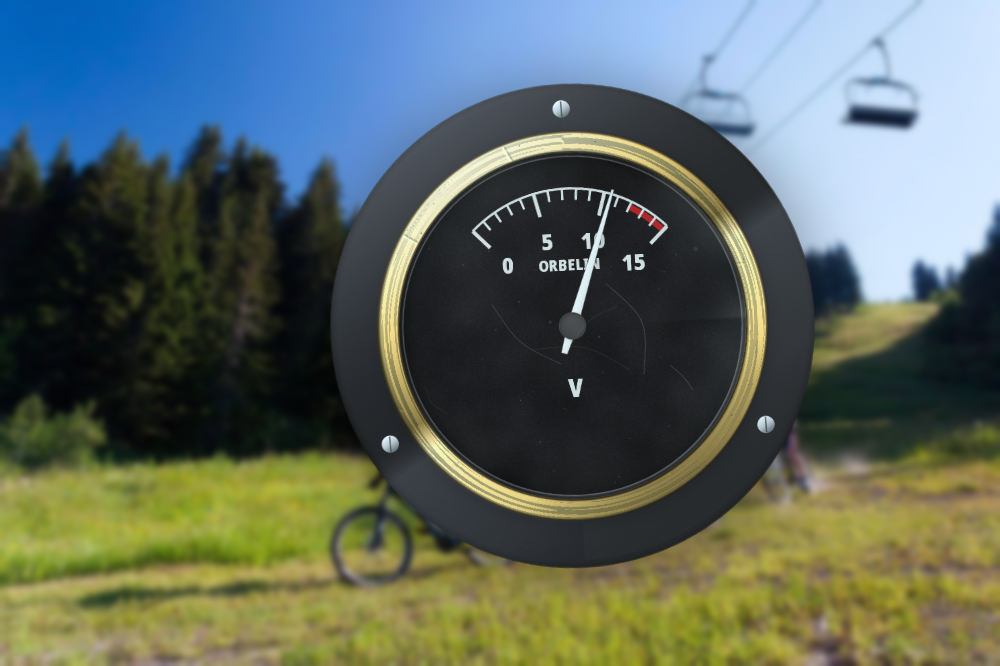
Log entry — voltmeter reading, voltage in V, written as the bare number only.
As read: 10.5
